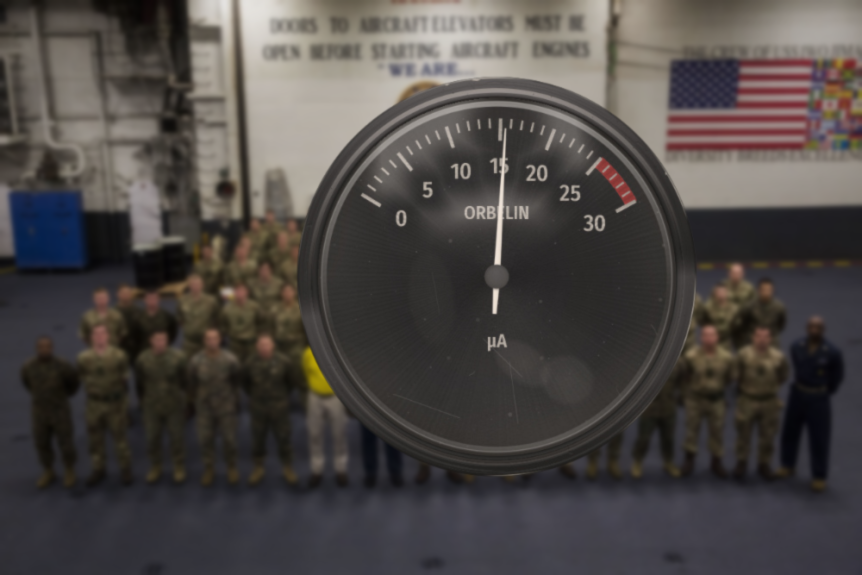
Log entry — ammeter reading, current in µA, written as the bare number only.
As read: 15.5
